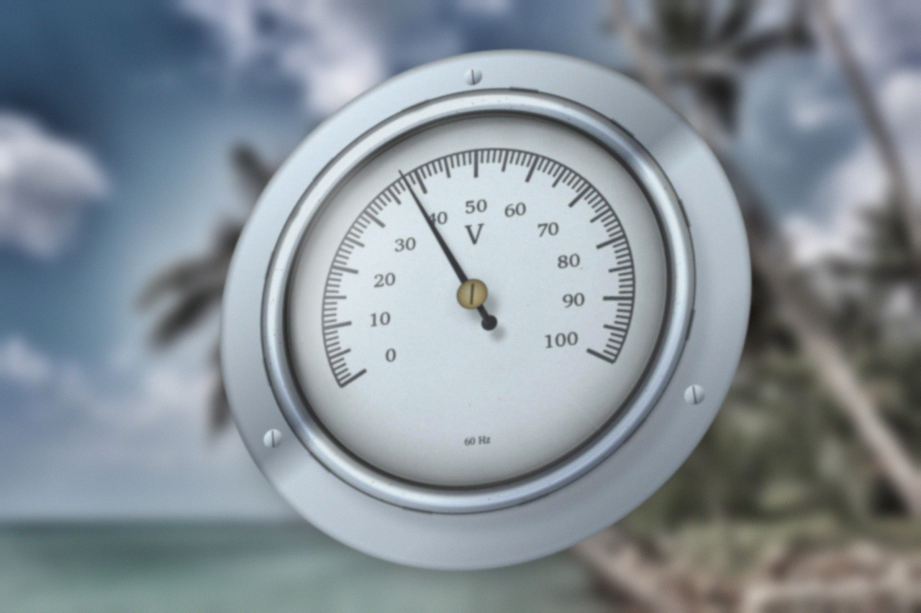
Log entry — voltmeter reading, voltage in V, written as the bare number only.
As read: 38
